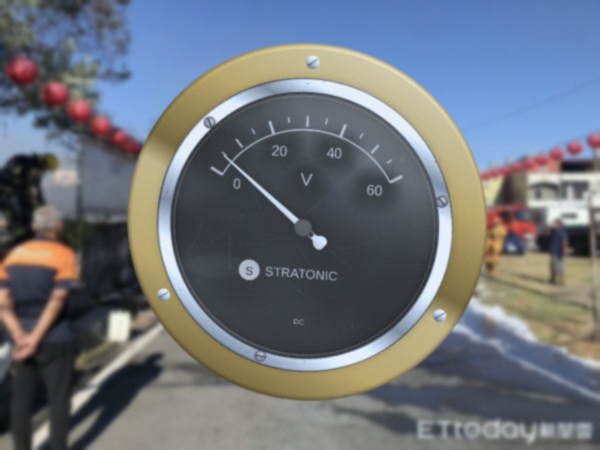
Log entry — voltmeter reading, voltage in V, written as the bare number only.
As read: 5
